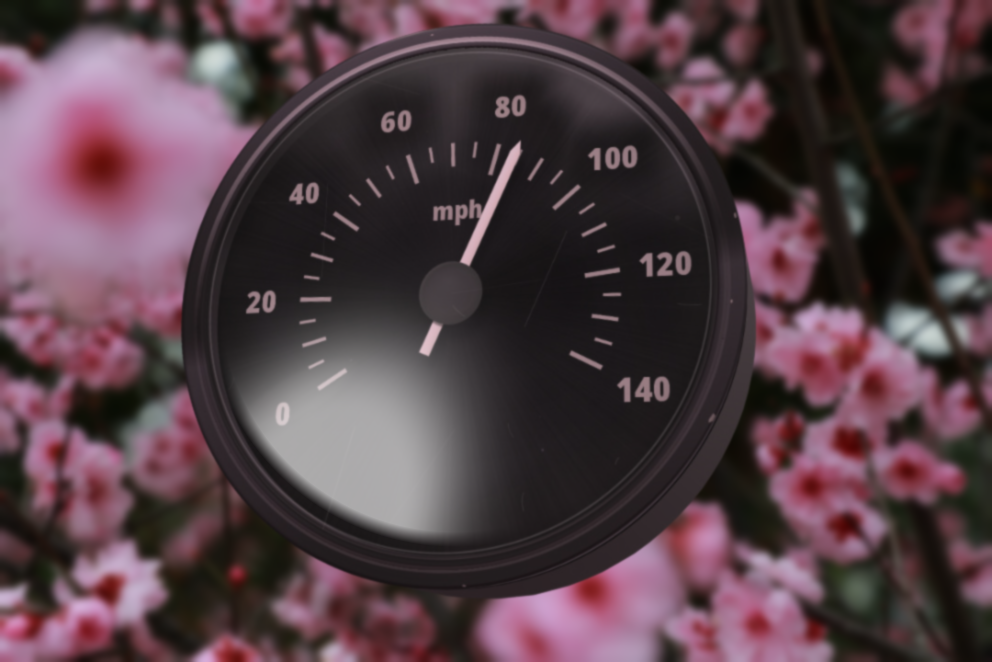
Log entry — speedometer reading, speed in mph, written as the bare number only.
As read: 85
